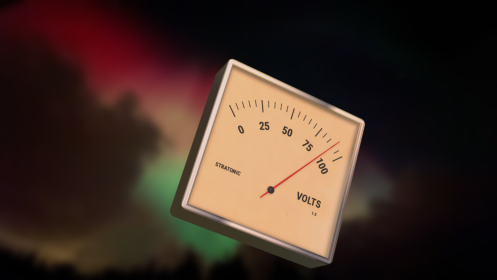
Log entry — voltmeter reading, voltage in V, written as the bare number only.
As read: 90
